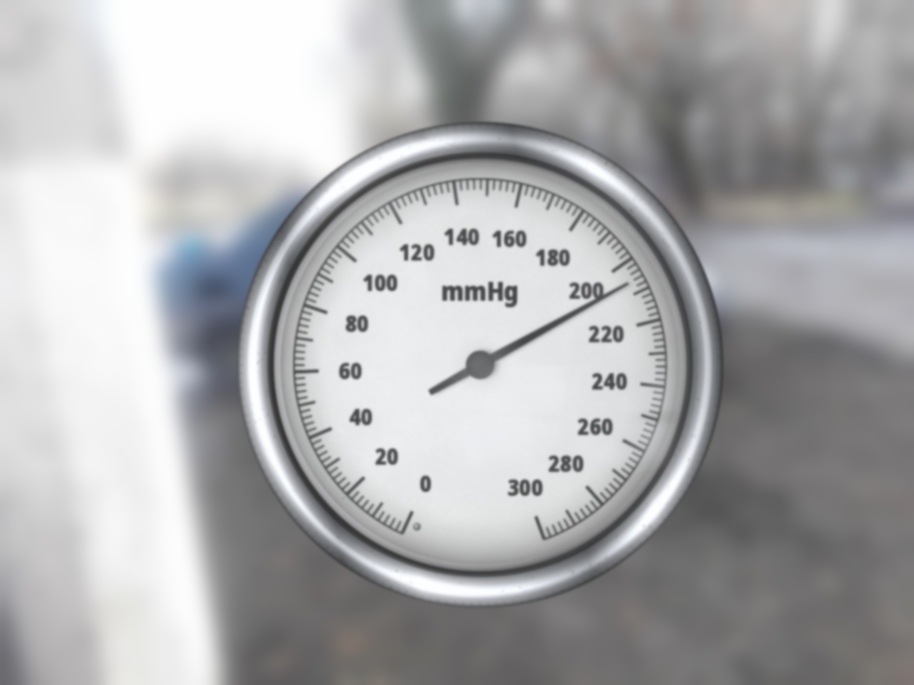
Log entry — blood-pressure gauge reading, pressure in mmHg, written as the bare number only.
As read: 206
